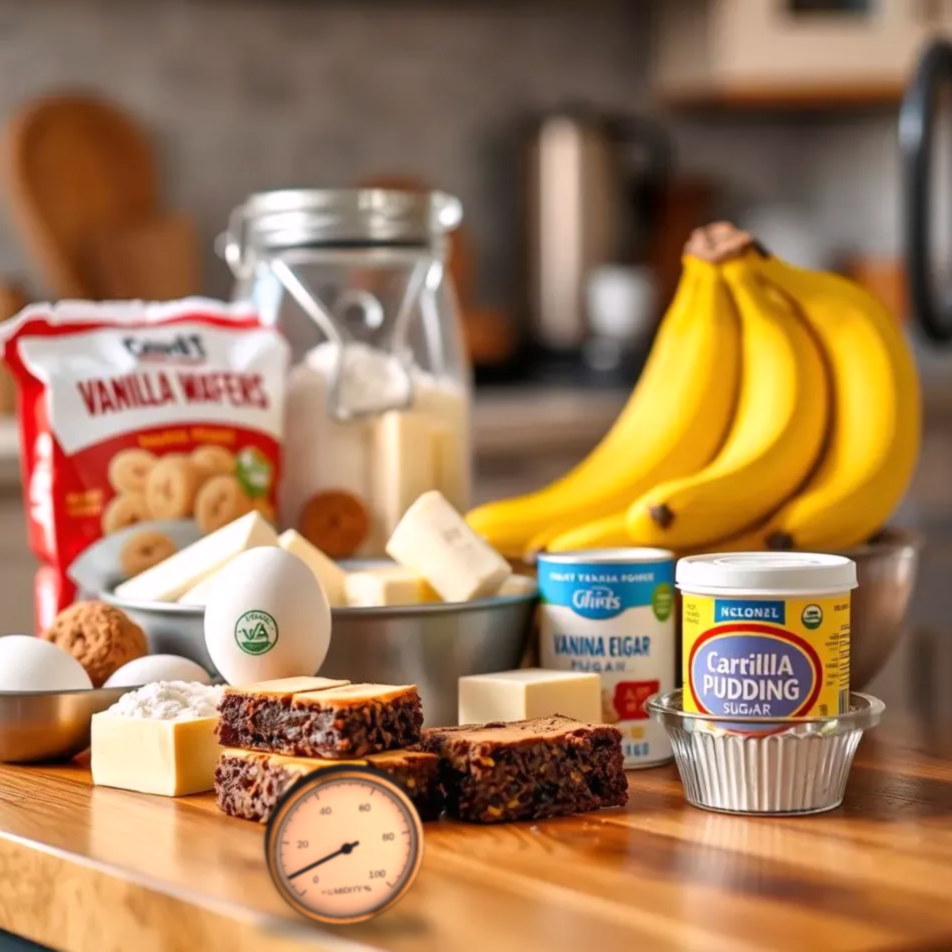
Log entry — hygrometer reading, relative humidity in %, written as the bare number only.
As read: 8
